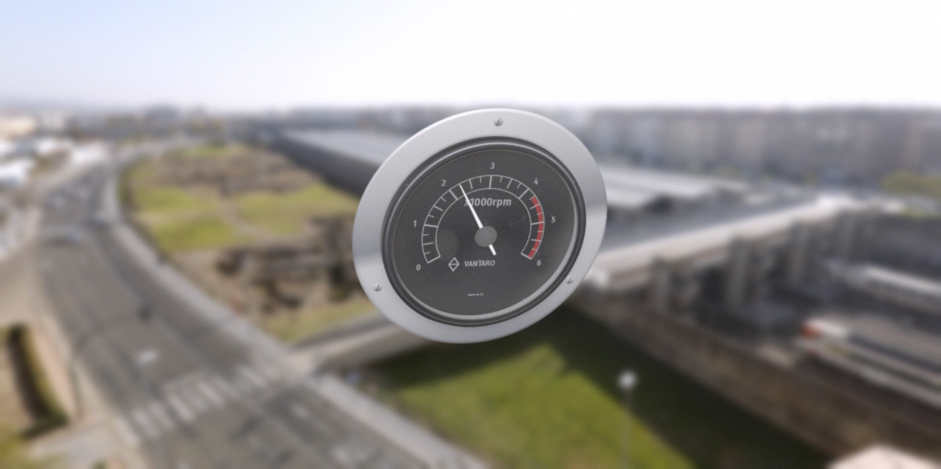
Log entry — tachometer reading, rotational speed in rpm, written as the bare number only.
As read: 2250
